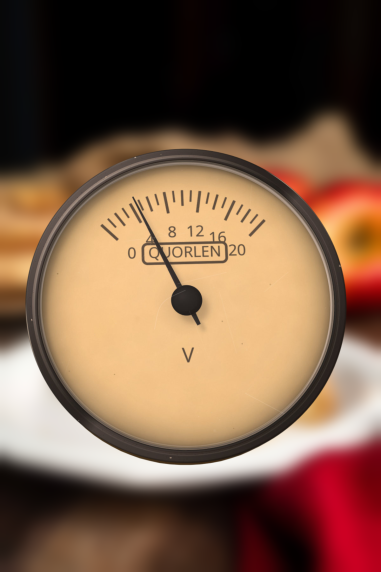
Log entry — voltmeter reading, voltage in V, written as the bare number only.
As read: 4.5
